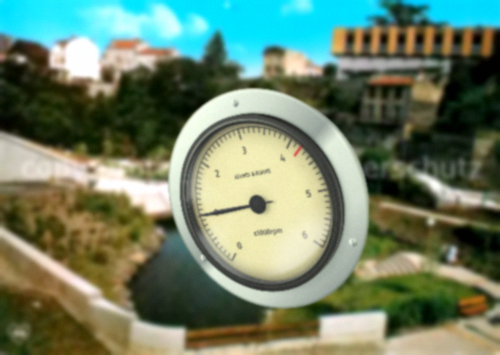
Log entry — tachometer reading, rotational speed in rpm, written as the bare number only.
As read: 1000
